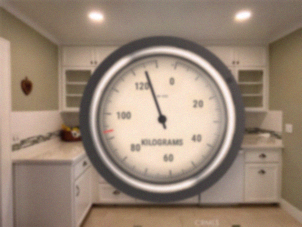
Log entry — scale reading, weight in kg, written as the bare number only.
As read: 125
